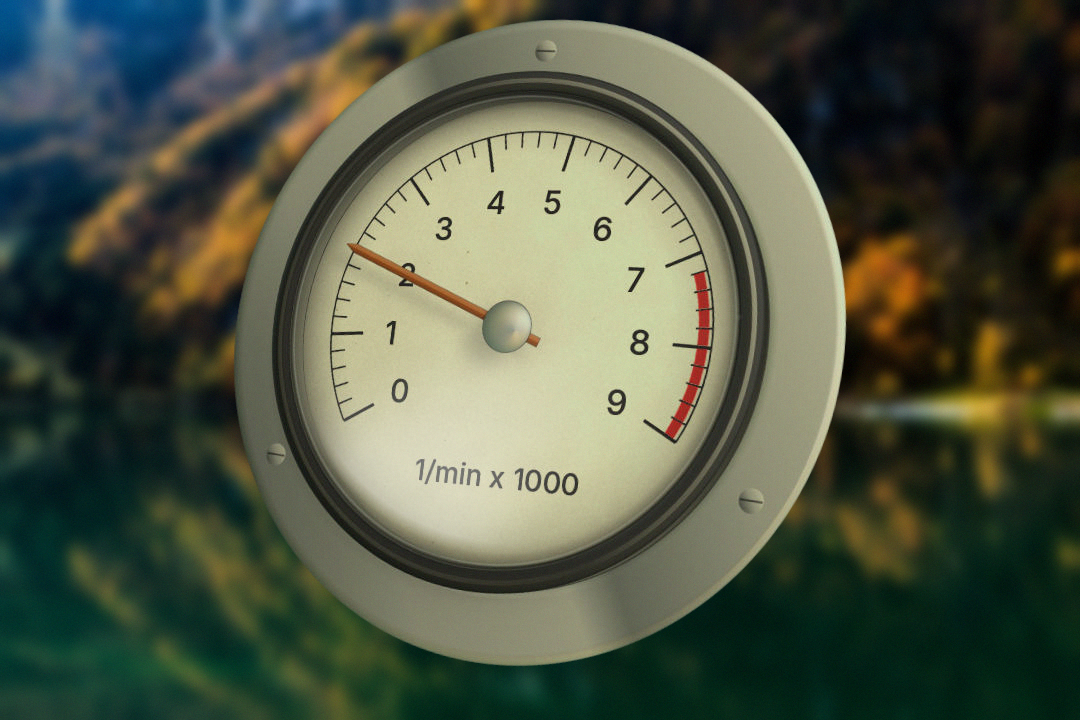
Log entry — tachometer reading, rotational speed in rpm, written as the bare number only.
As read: 2000
